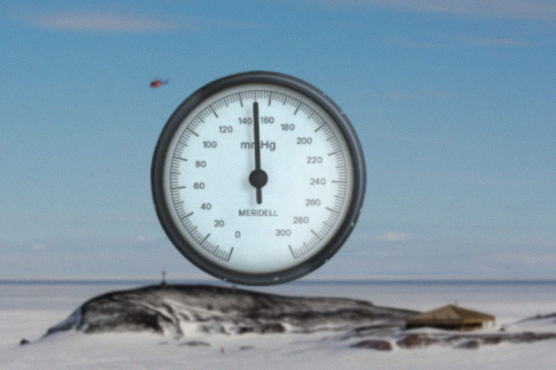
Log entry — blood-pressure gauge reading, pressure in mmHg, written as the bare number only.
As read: 150
